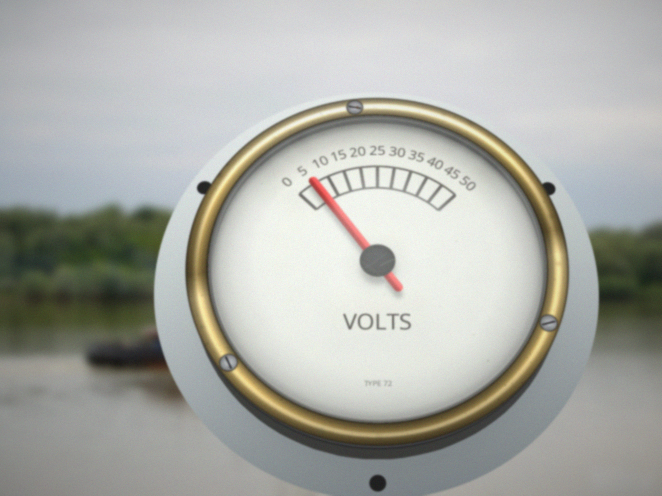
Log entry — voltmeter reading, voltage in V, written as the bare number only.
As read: 5
